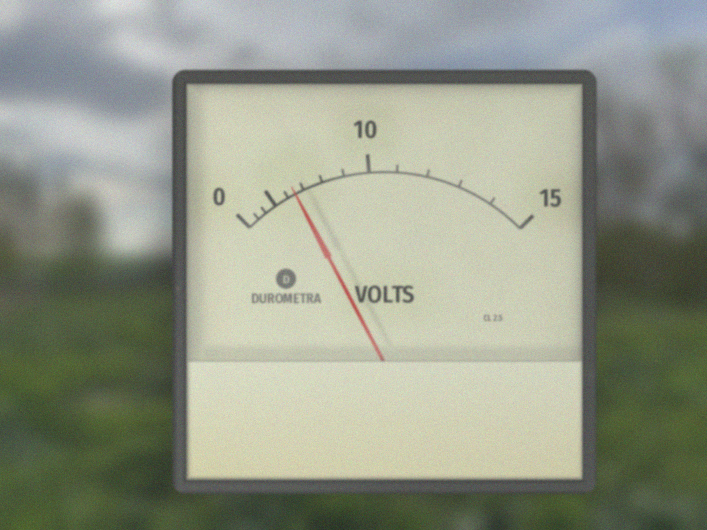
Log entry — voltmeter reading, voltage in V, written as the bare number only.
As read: 6.5
